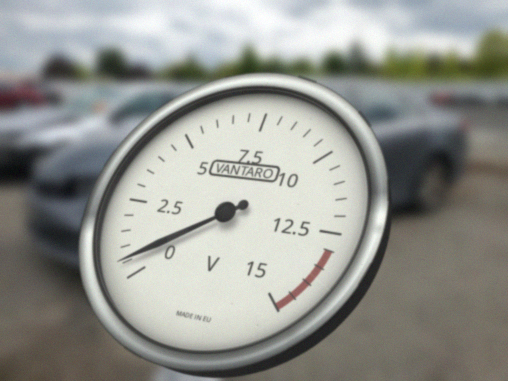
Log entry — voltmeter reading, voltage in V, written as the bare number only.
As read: 0.5
